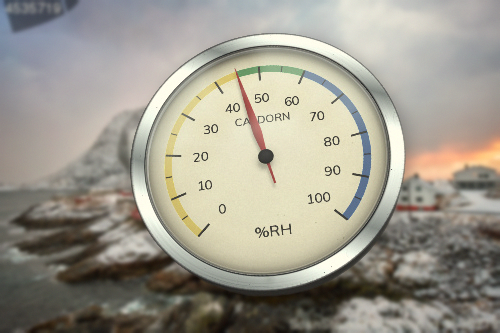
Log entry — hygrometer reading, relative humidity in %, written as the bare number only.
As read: 45
